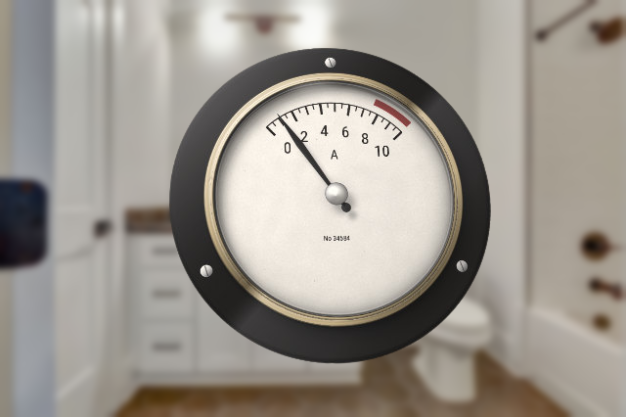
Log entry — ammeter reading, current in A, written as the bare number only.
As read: 1
